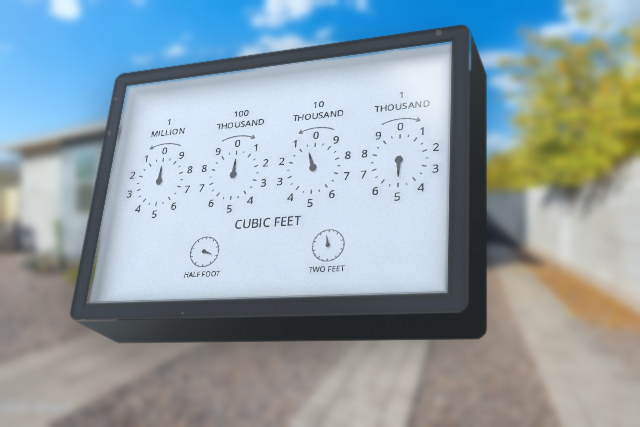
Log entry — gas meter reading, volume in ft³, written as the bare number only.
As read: 500
